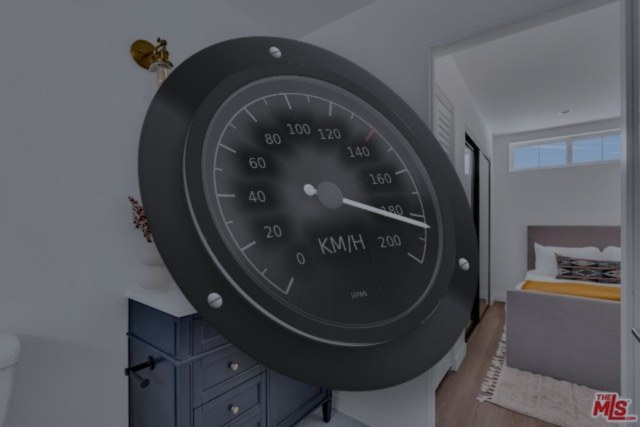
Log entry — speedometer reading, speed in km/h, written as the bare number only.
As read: 185
